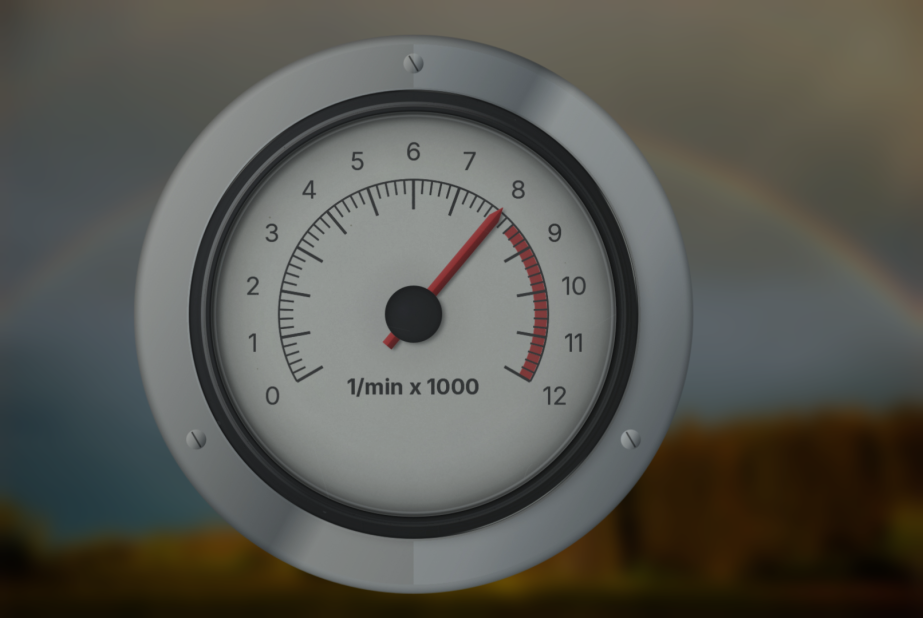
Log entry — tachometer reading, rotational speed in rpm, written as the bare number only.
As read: 8000
